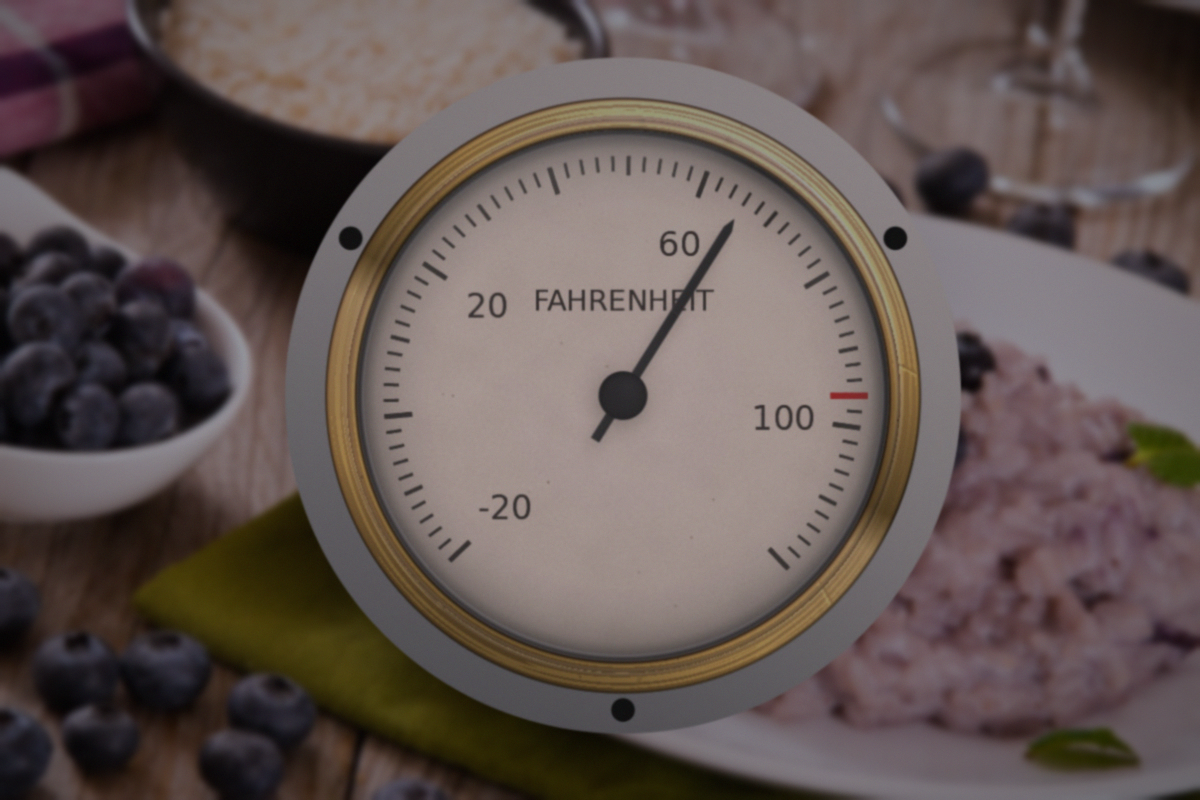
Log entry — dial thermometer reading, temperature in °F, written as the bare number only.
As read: 66
